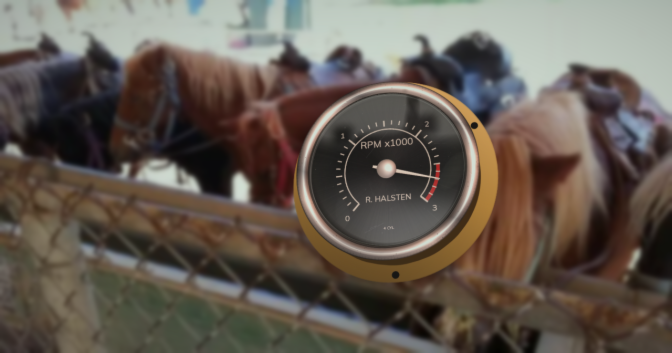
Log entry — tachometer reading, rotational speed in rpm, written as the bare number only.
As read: 2700
